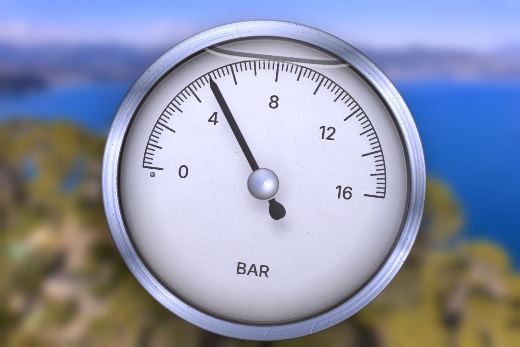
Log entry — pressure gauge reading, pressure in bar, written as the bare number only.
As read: 5
